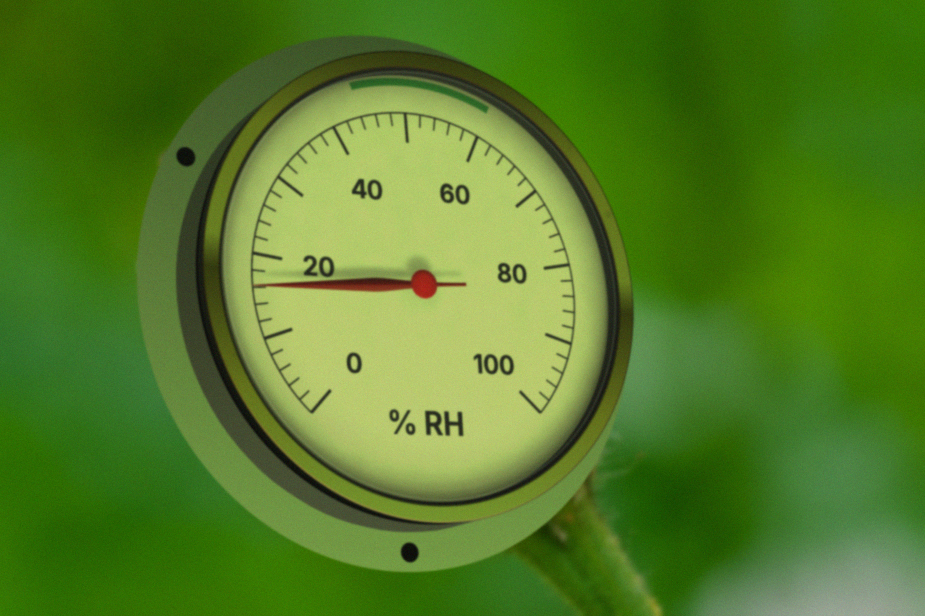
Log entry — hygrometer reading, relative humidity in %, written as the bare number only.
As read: 16
